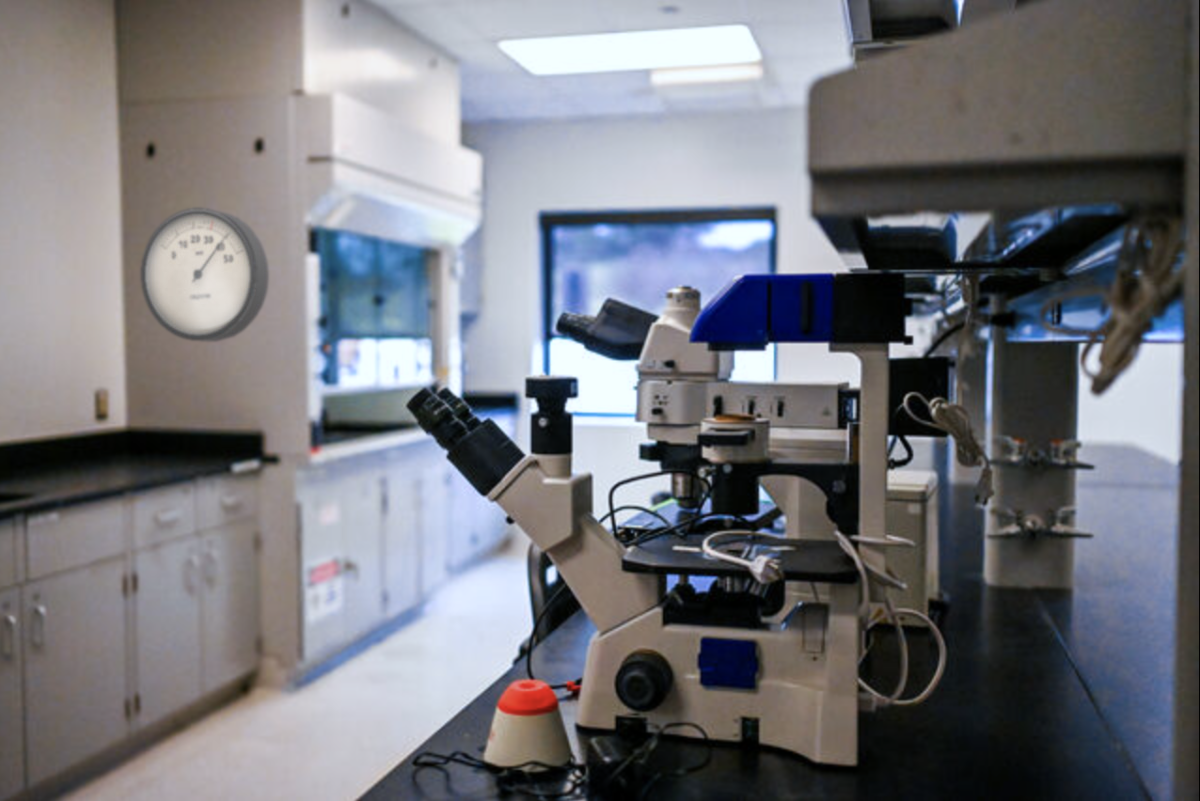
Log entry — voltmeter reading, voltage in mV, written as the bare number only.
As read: 40
